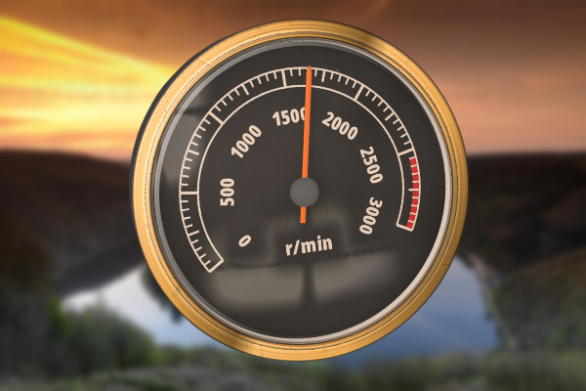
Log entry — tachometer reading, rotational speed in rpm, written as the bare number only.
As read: 1650
